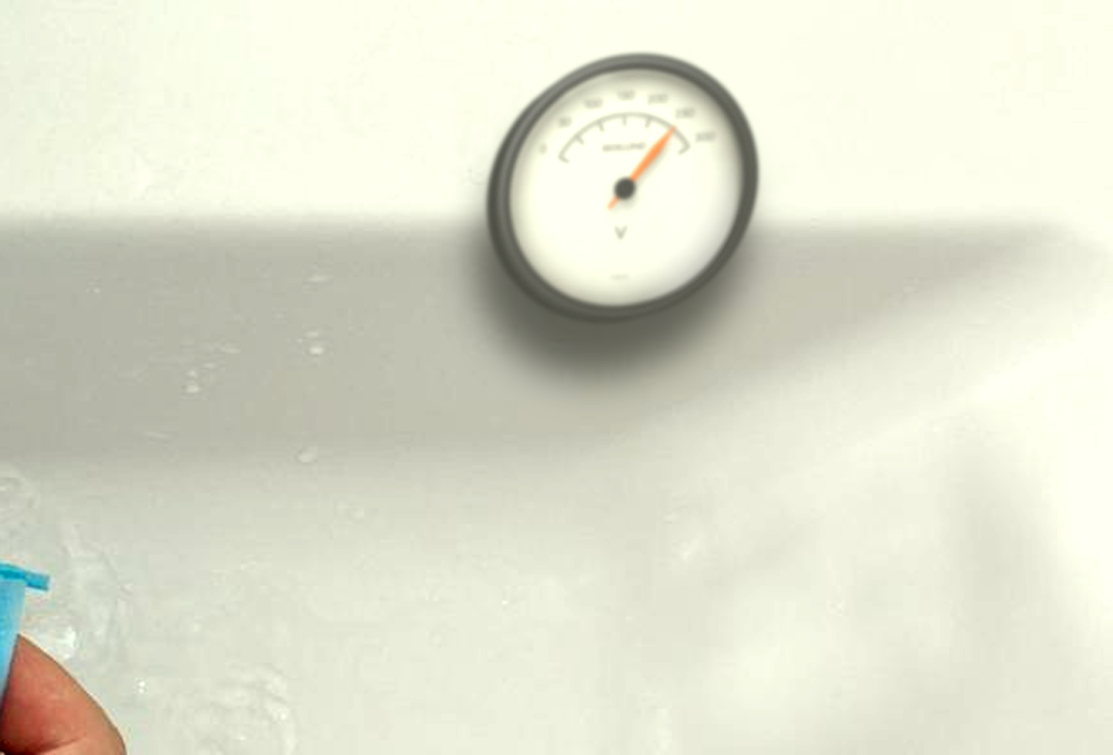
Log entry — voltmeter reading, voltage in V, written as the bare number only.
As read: 250
